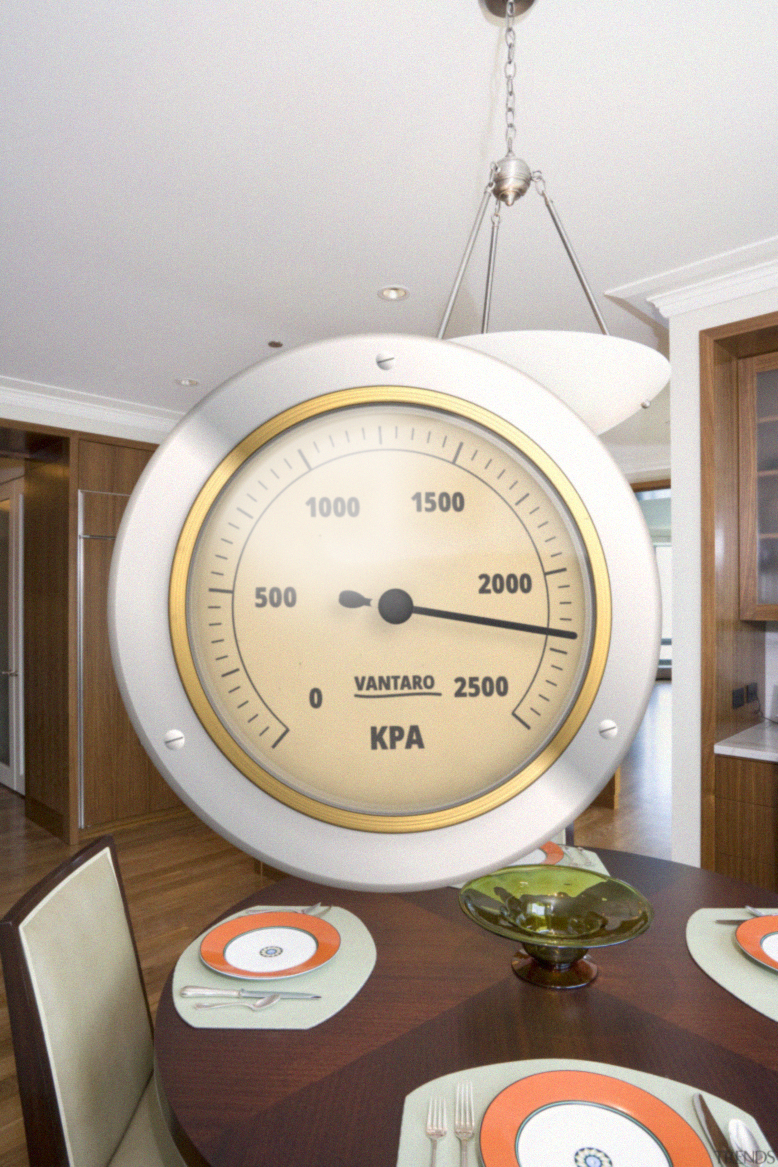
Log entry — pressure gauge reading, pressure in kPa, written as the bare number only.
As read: 2200
